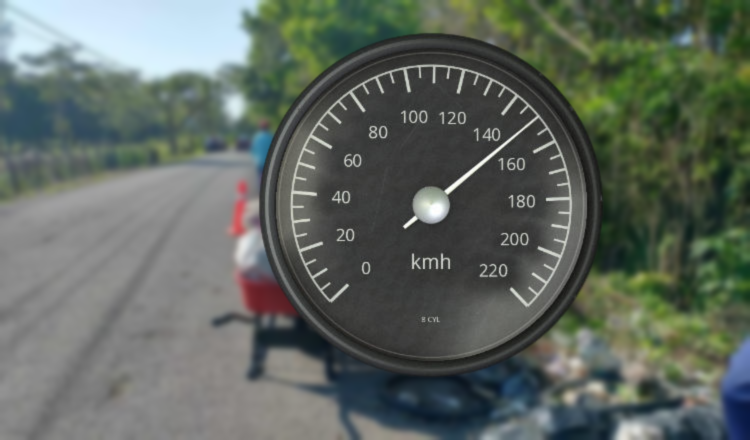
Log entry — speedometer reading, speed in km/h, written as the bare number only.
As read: 150
